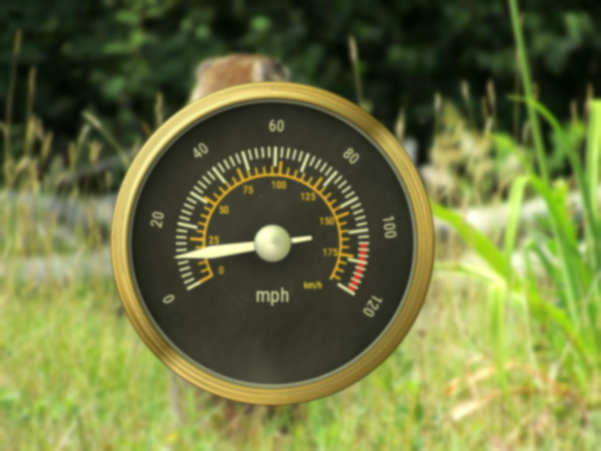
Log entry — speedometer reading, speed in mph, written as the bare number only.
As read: 10
